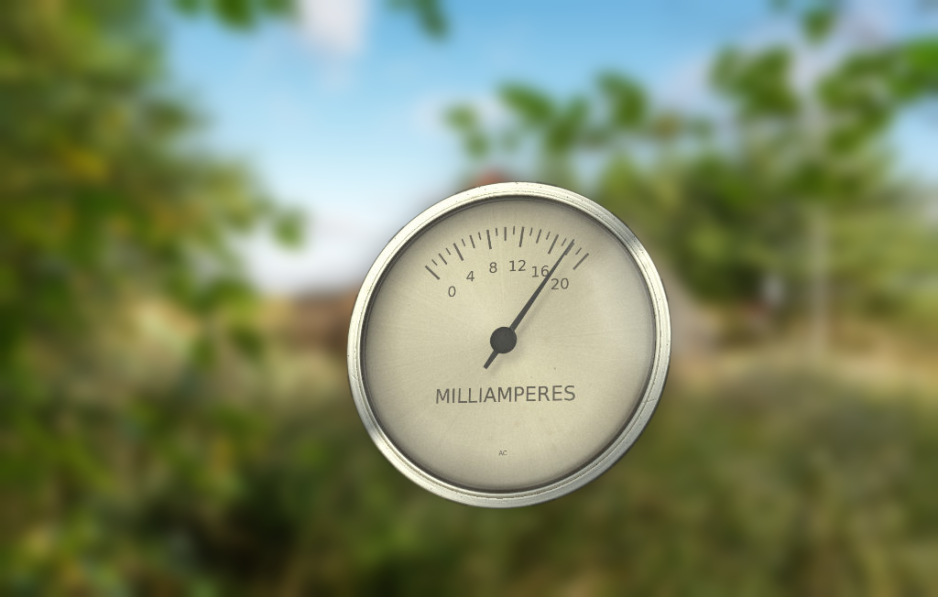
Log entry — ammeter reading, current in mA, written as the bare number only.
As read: 18
